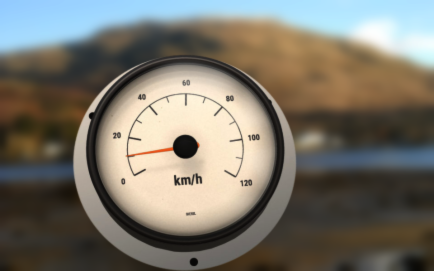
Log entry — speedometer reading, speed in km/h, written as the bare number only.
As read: 10
